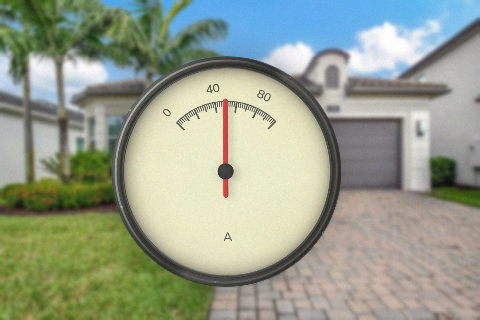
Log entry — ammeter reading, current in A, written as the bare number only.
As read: 50
